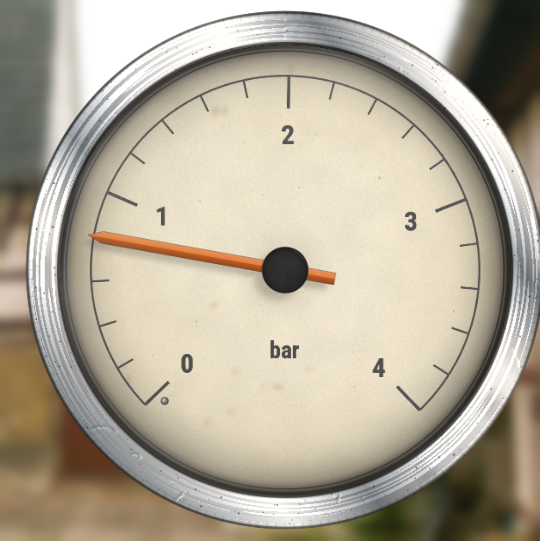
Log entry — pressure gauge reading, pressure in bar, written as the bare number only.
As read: 0.8
